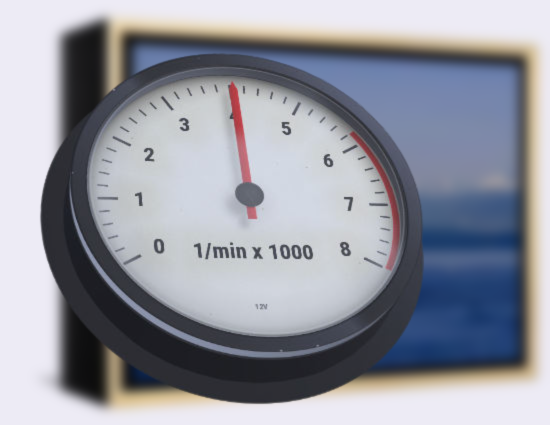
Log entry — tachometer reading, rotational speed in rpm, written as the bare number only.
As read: 4000
